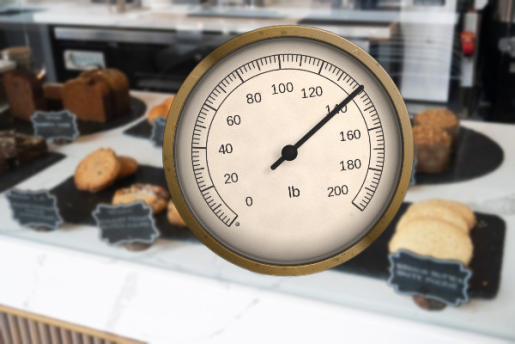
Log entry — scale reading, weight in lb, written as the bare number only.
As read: 140
